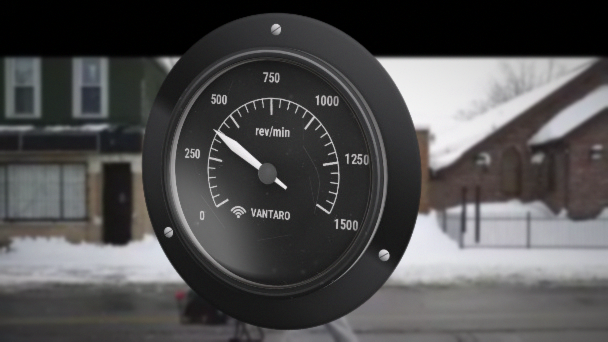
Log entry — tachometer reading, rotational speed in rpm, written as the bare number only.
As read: 400
